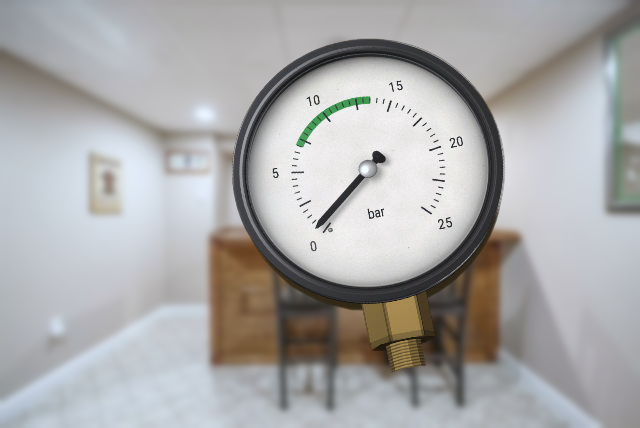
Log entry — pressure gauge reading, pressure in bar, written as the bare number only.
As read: 0.5
